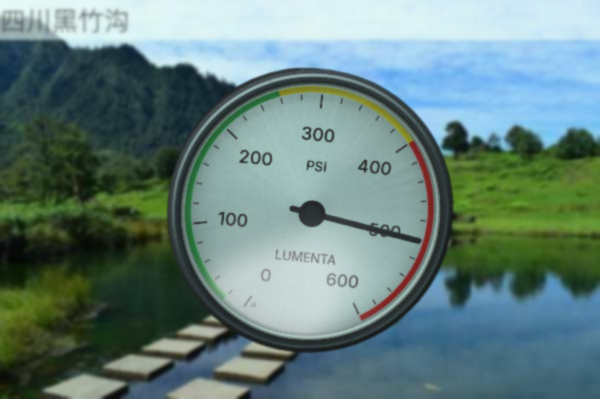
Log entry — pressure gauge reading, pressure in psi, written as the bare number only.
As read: 500
